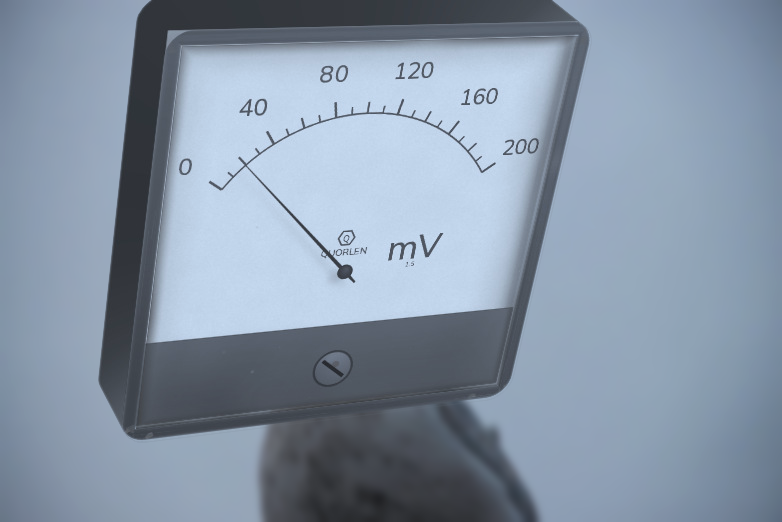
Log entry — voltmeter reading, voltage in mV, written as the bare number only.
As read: 20
